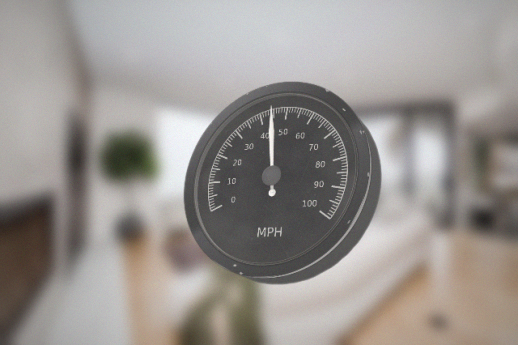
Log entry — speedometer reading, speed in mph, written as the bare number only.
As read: 45
